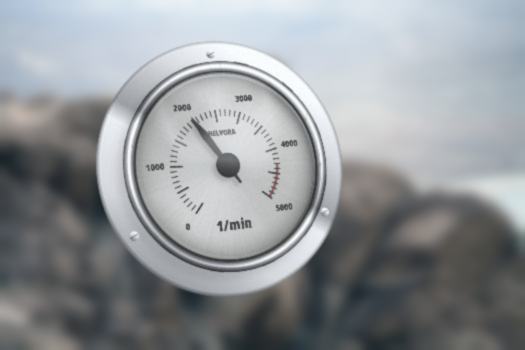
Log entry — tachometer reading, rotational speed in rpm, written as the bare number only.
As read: 2000
